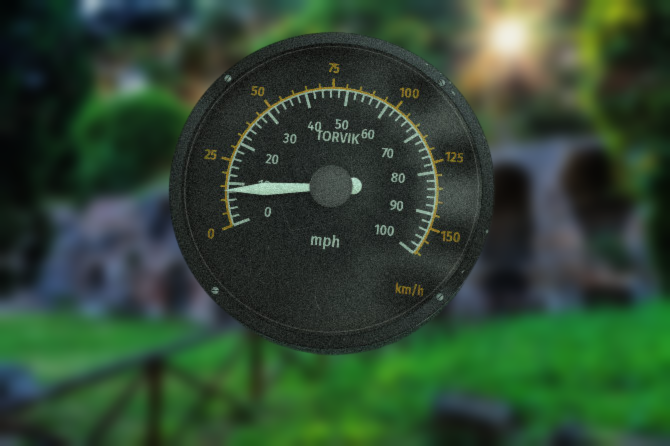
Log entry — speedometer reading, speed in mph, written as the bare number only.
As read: 8
